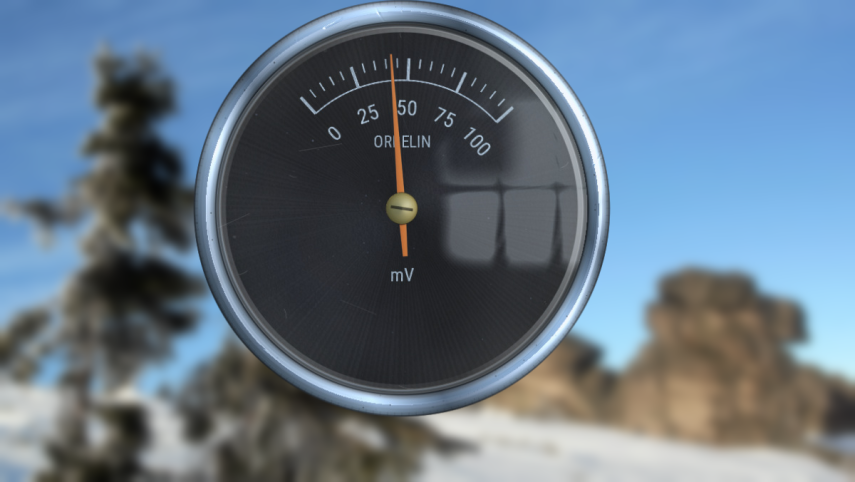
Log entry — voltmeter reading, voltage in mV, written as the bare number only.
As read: 42.5
